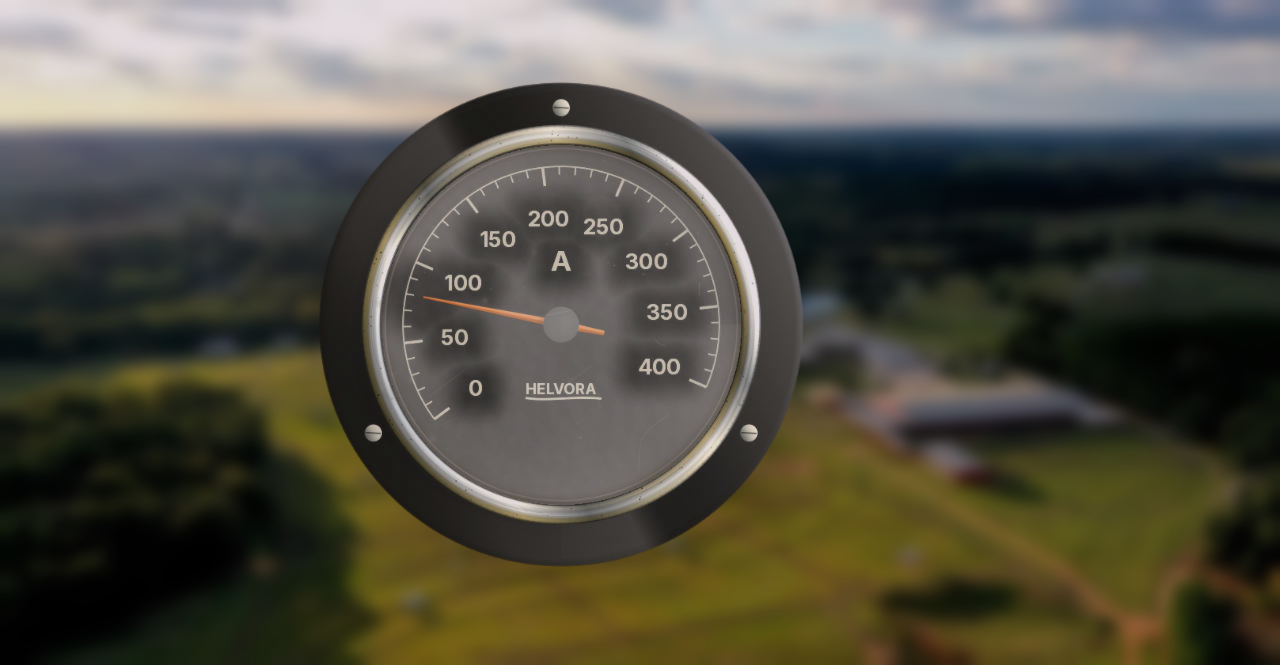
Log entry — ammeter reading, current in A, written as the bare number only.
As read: 80
